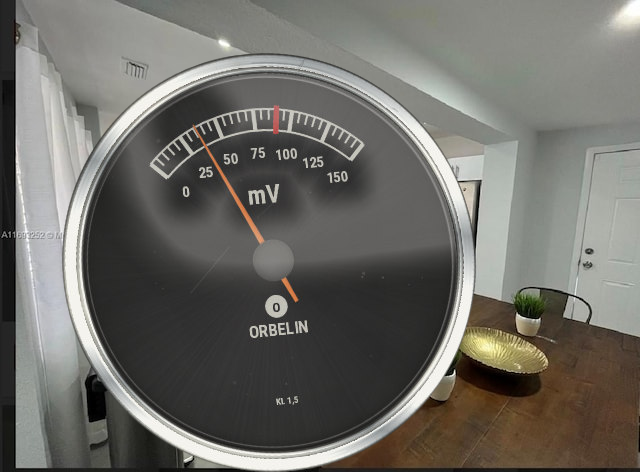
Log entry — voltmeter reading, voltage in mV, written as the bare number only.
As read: 35
